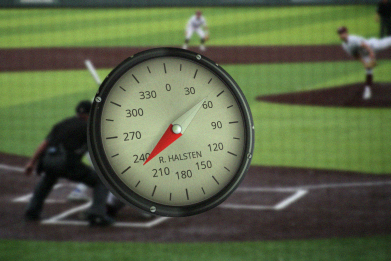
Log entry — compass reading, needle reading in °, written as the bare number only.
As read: 232.5
